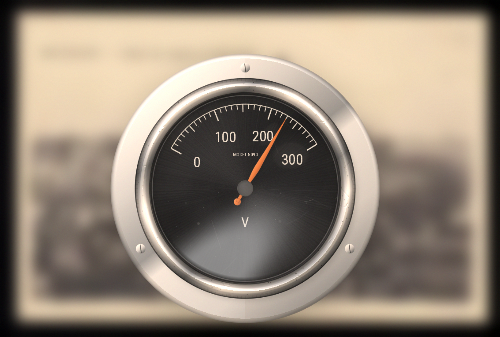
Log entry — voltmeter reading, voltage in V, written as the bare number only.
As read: 230
